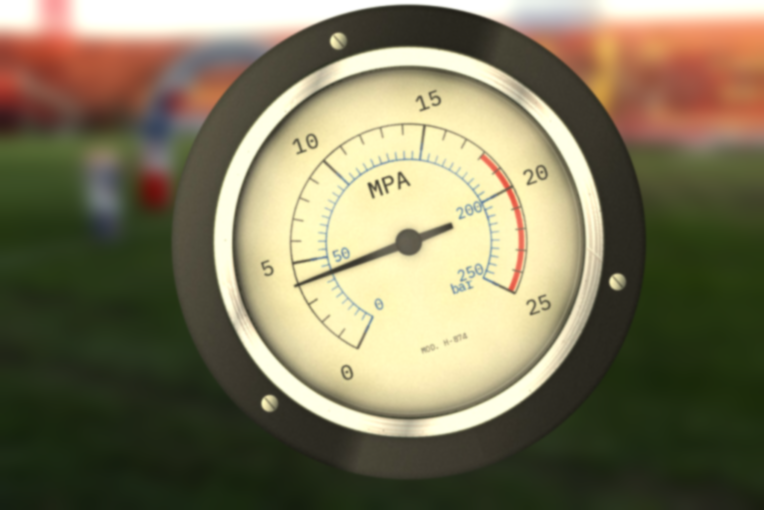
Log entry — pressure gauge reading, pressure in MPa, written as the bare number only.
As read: 4
